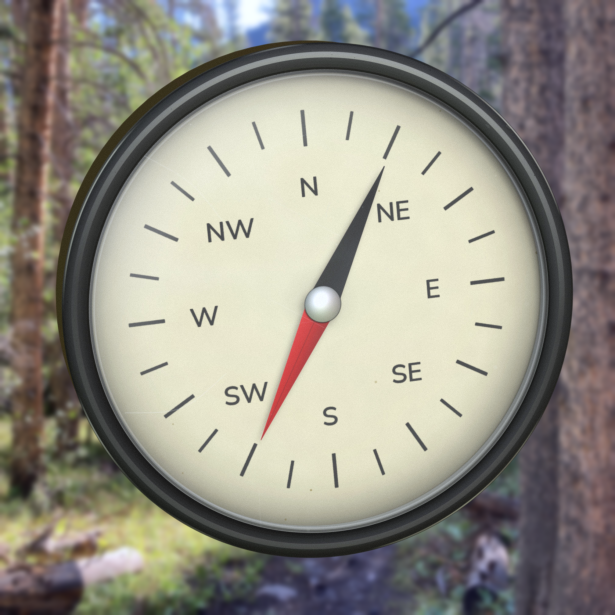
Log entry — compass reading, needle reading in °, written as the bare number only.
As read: 210
